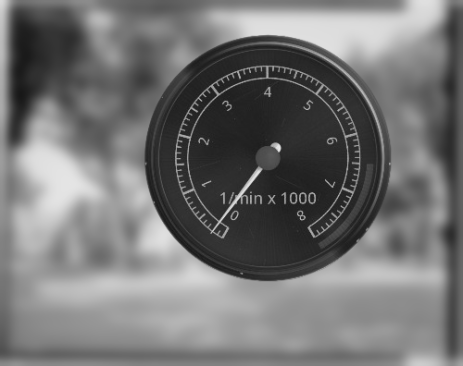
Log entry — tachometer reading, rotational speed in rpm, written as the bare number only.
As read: 200
